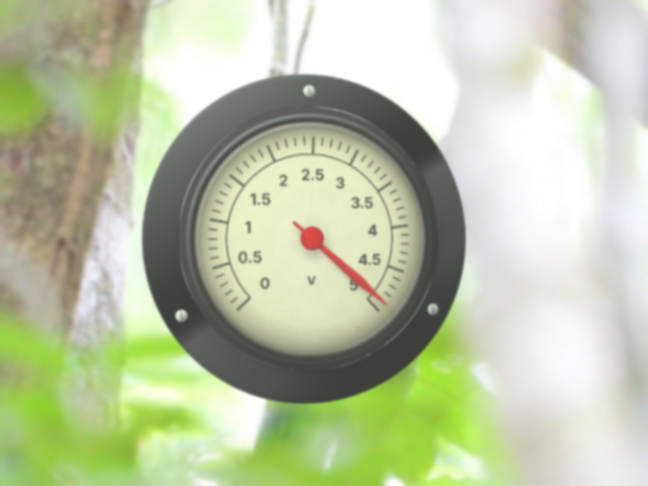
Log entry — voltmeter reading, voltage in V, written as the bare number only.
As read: 4.9
